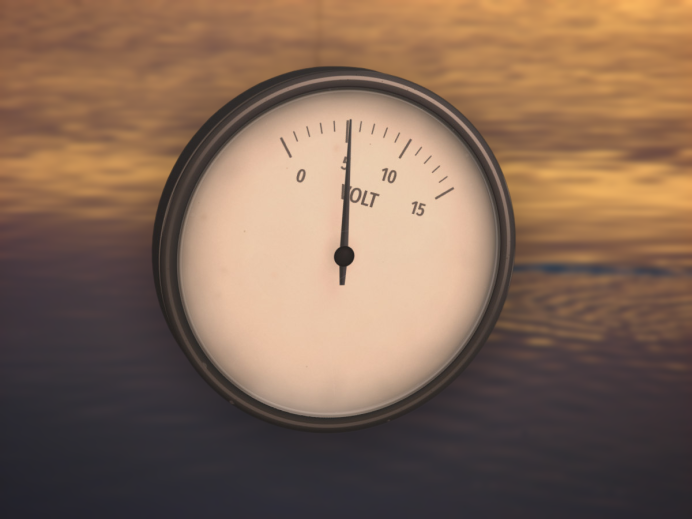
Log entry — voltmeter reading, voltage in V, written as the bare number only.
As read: 5
